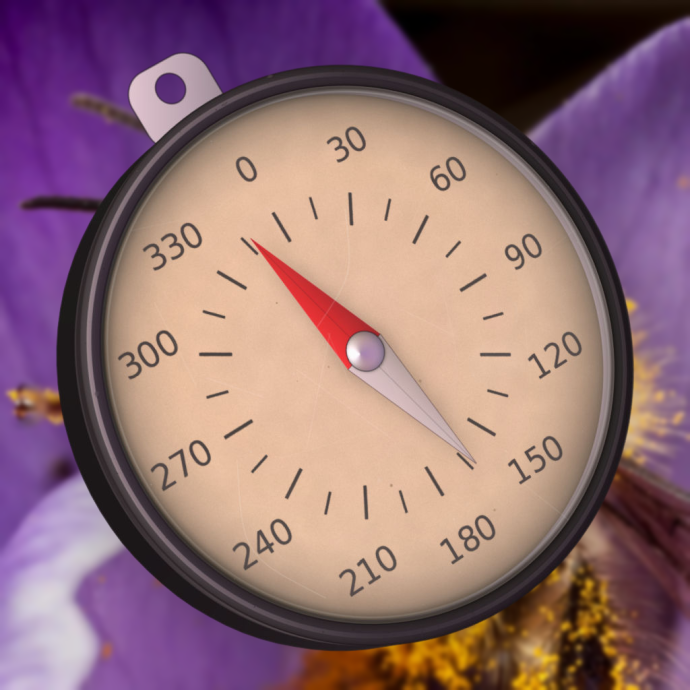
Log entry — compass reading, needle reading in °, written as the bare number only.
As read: 345
